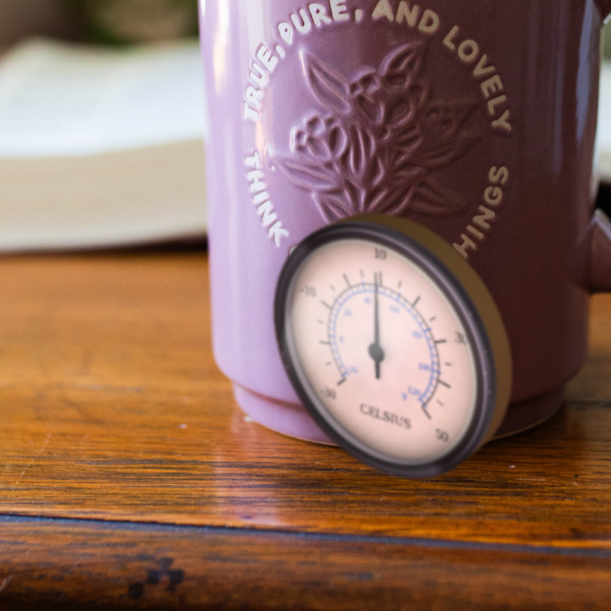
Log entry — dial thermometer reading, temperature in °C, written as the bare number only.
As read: 10
